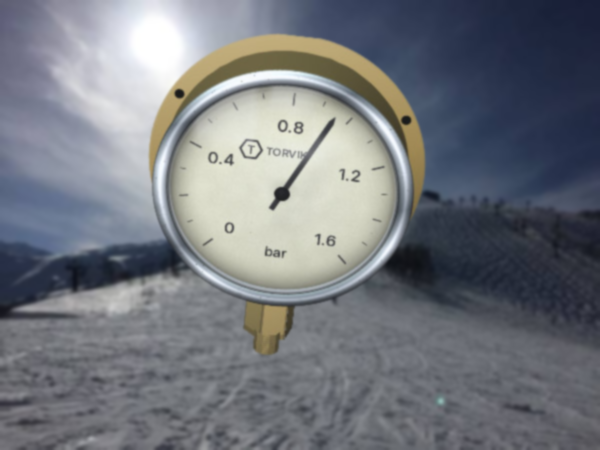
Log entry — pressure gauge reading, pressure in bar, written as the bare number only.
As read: 0.95
